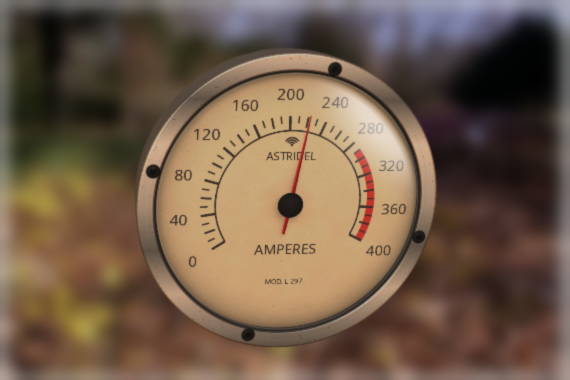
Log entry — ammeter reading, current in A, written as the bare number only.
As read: 220
